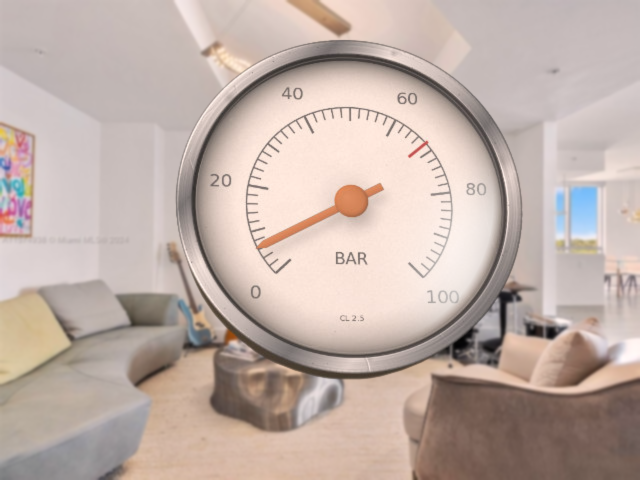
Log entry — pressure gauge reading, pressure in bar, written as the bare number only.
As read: 6
